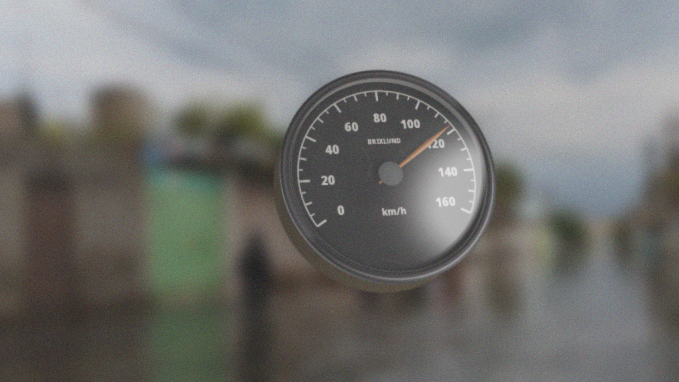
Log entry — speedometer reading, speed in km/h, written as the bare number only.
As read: 117.5
